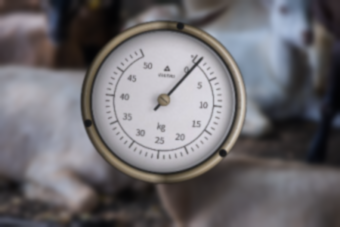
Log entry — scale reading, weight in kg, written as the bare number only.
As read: 1
